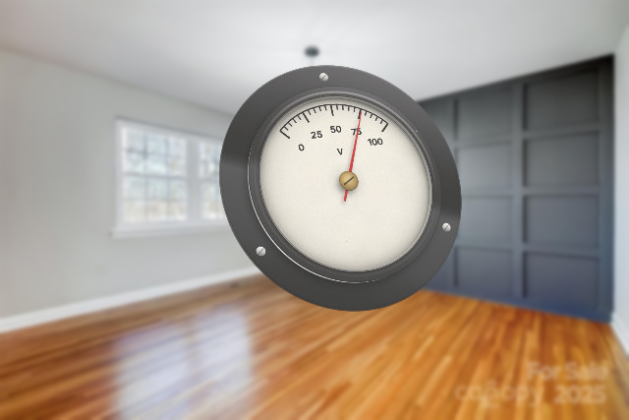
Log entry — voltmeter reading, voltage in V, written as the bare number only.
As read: 75
